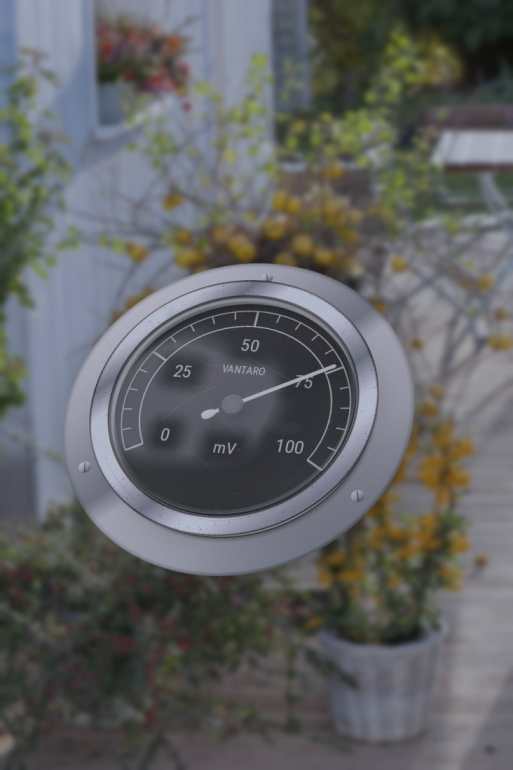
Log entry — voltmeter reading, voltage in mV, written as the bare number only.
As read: 75
